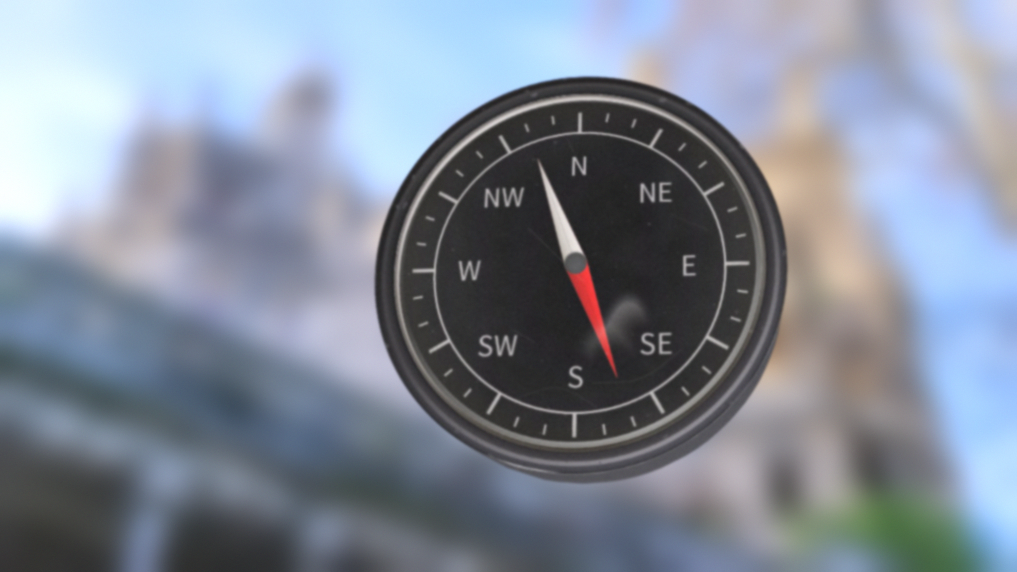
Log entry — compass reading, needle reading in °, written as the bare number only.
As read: 160
